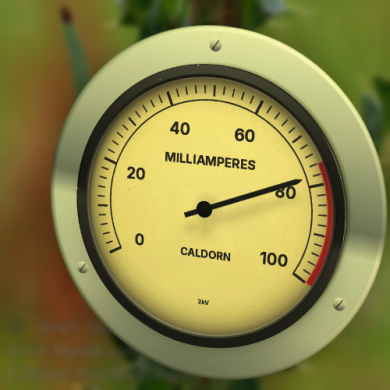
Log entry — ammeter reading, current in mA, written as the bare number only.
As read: 78
